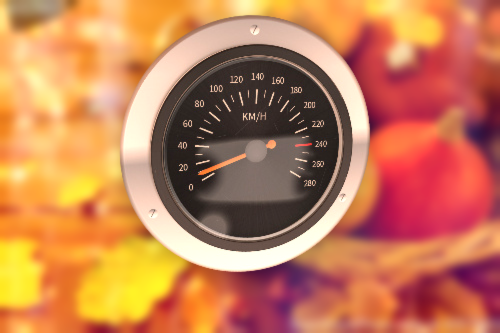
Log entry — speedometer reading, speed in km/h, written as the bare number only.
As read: 10
